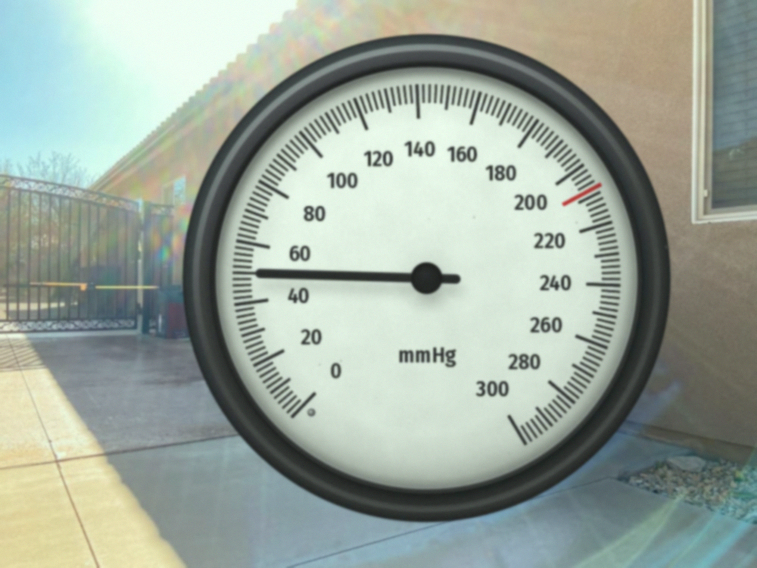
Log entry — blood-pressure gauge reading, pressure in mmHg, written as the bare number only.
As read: 50
